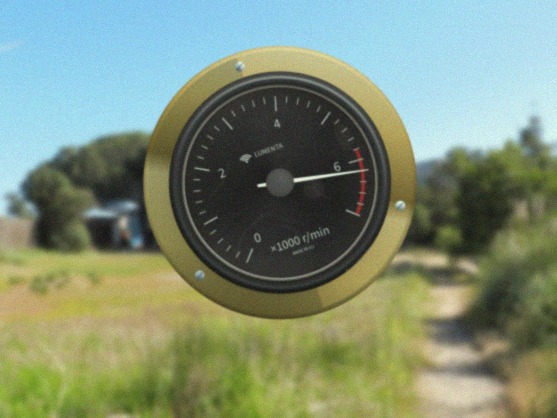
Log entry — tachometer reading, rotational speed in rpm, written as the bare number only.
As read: 6200
